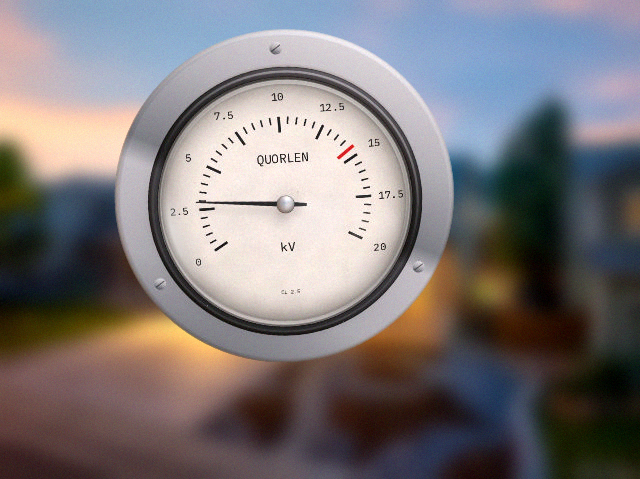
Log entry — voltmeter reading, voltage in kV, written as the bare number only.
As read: 3
